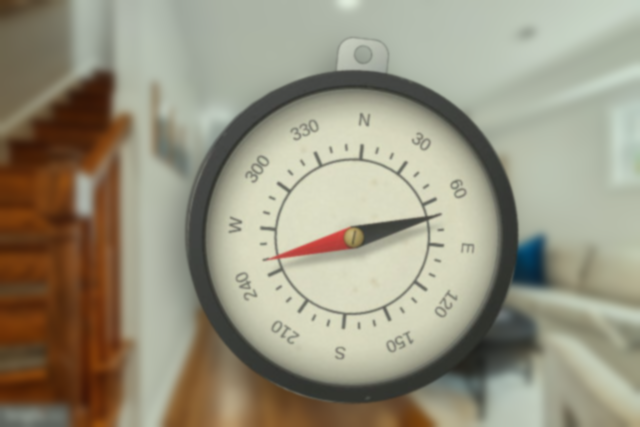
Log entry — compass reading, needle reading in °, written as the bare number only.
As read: 250
